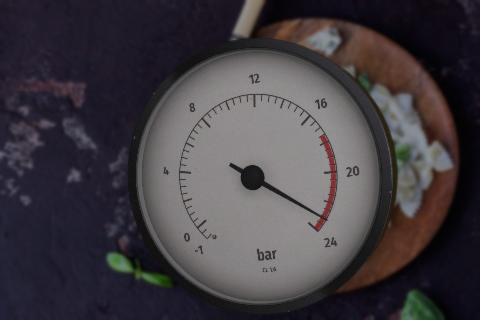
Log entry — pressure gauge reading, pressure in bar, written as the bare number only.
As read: 23
